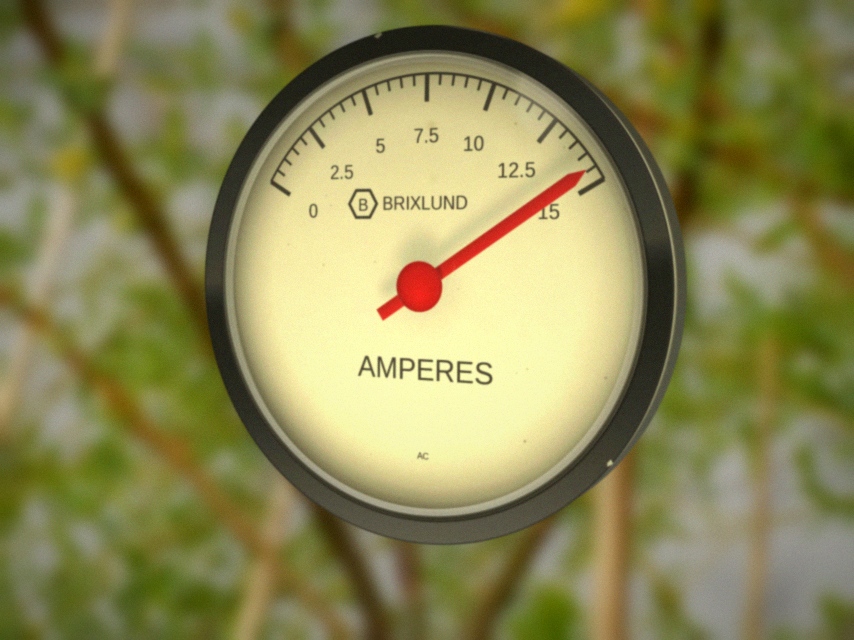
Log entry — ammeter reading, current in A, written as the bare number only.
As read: 14.5
